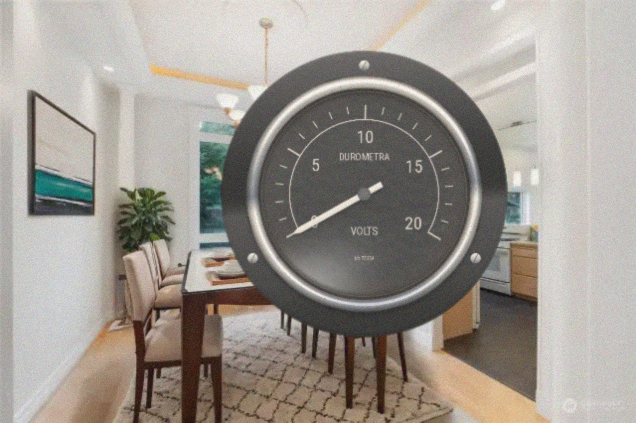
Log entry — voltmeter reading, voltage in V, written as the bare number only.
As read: 0
